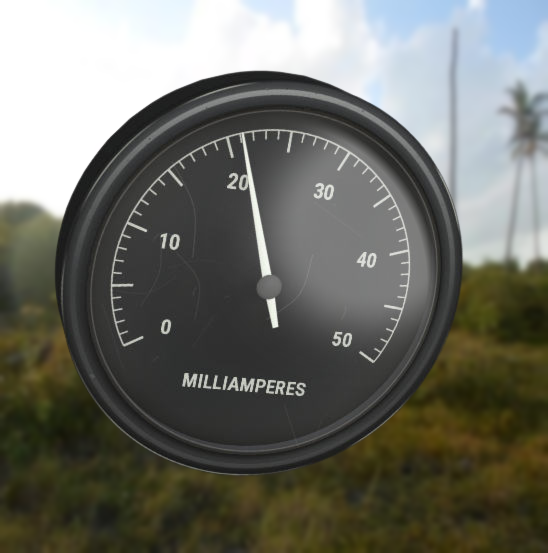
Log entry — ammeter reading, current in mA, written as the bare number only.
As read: 21
